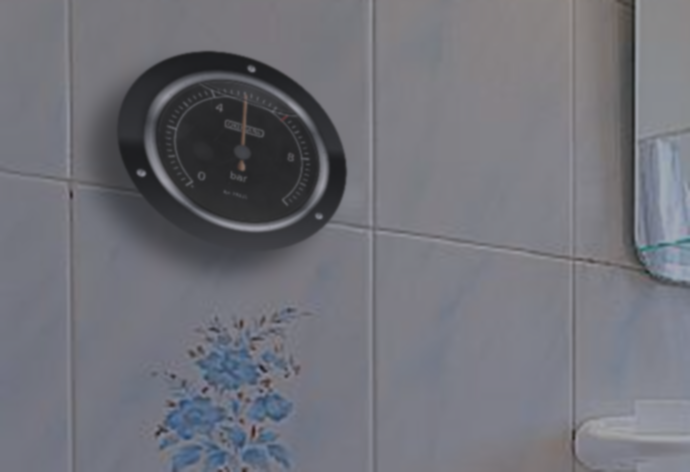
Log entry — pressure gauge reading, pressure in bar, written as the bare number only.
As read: 5
